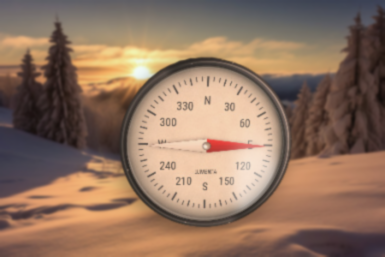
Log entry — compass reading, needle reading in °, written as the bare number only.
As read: 90
